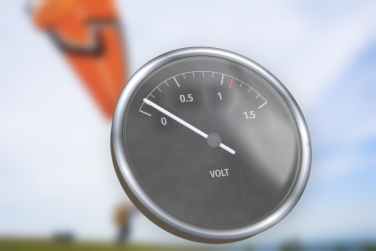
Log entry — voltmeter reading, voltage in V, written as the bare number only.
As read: 0.1
